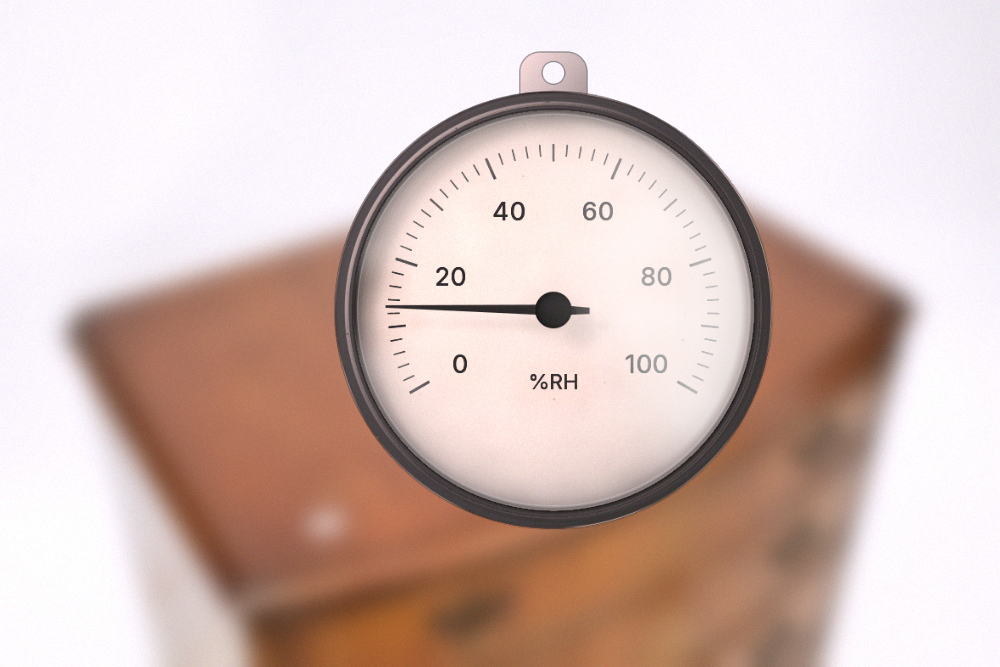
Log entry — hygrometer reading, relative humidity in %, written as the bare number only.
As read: 13
